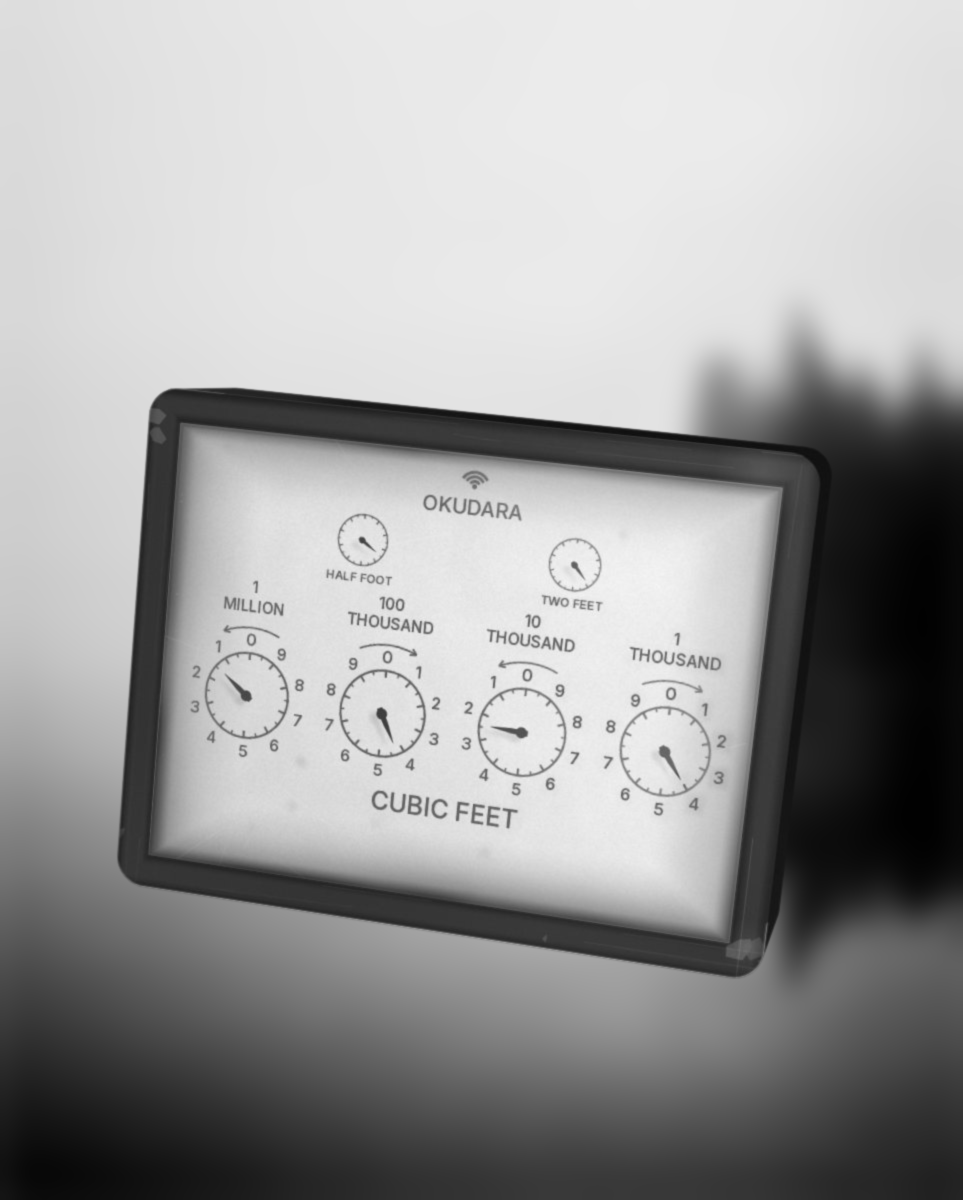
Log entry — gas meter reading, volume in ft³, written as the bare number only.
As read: 142400
